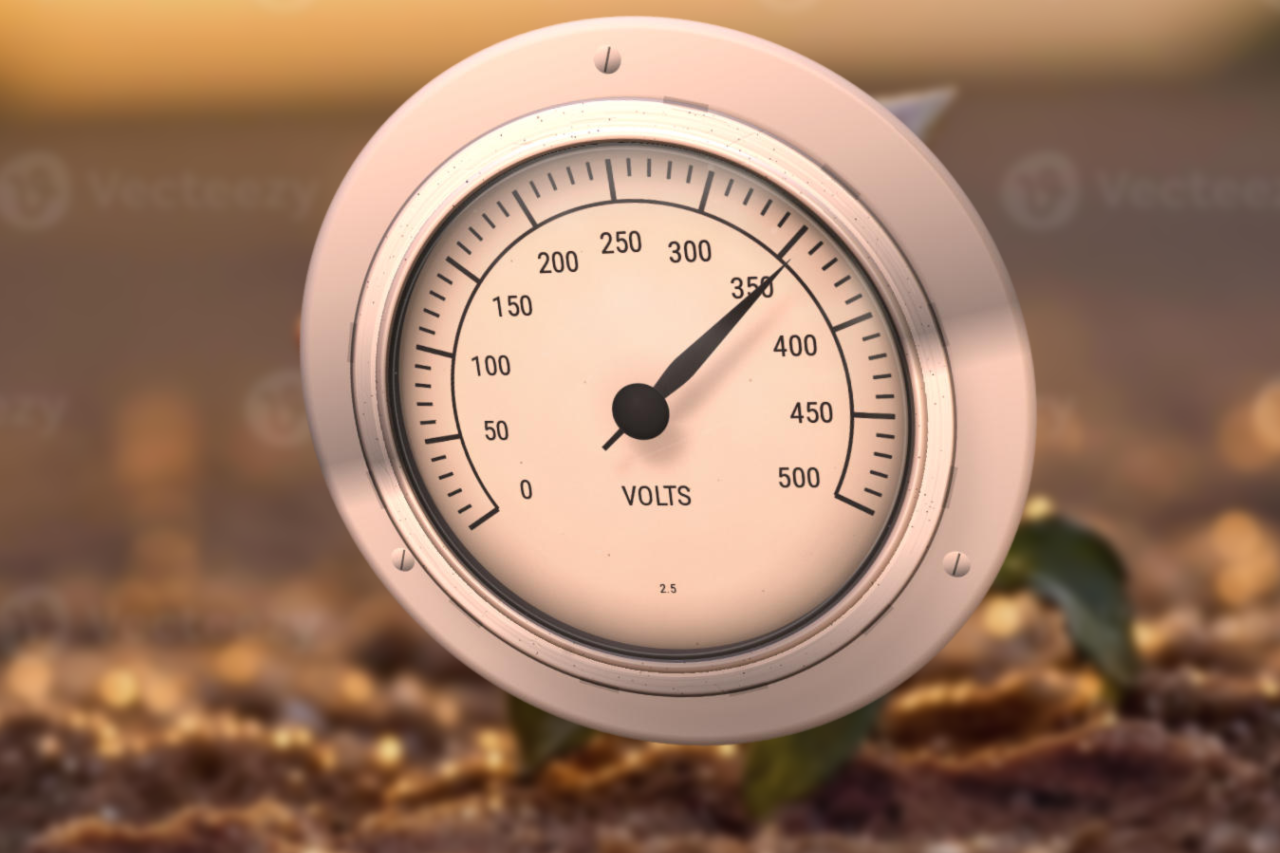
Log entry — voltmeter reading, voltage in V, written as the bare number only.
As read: 355
